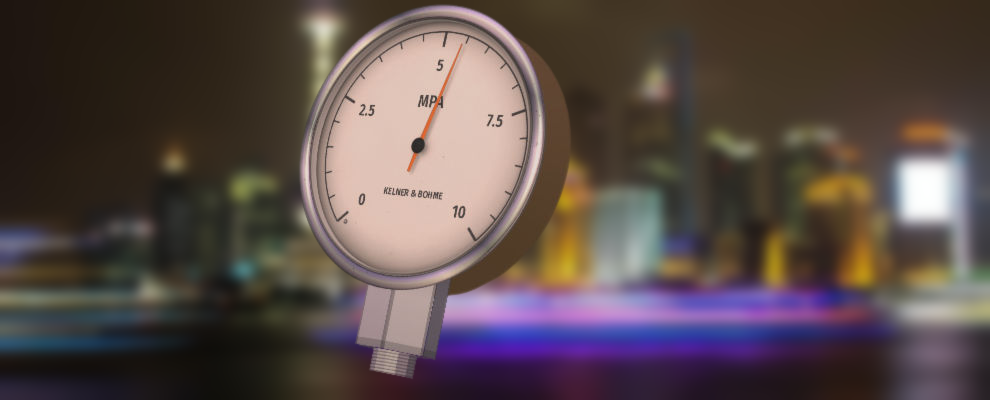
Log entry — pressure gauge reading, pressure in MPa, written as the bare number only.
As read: 5.5
